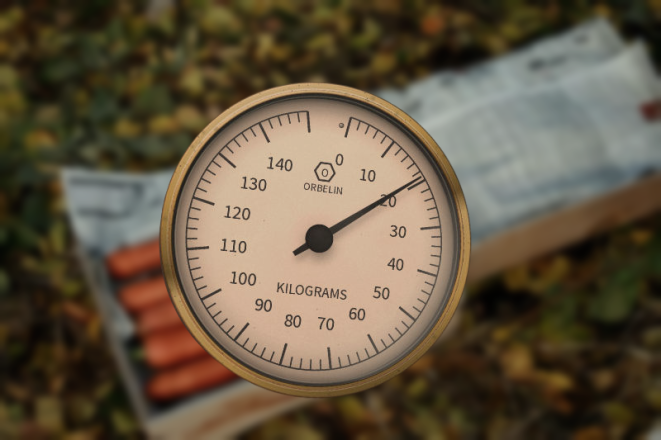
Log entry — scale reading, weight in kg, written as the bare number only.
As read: 19
